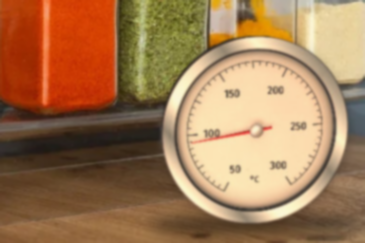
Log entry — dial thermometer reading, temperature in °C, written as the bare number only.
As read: 95
